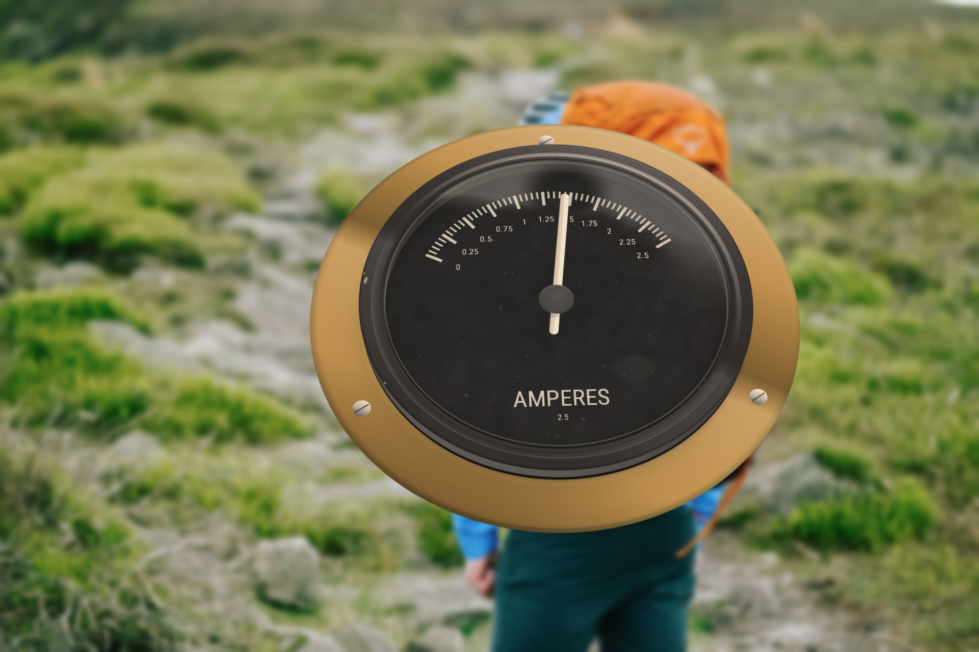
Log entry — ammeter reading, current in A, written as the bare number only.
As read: 1.45
